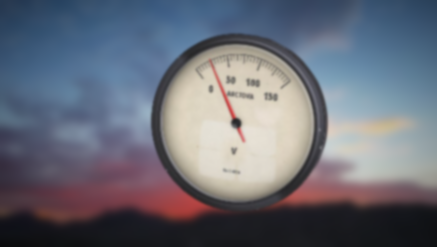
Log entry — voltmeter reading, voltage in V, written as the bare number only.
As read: 25
